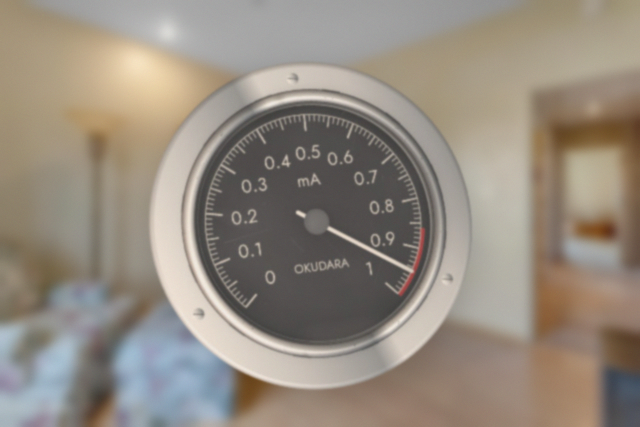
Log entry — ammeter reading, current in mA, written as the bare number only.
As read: 0.95
